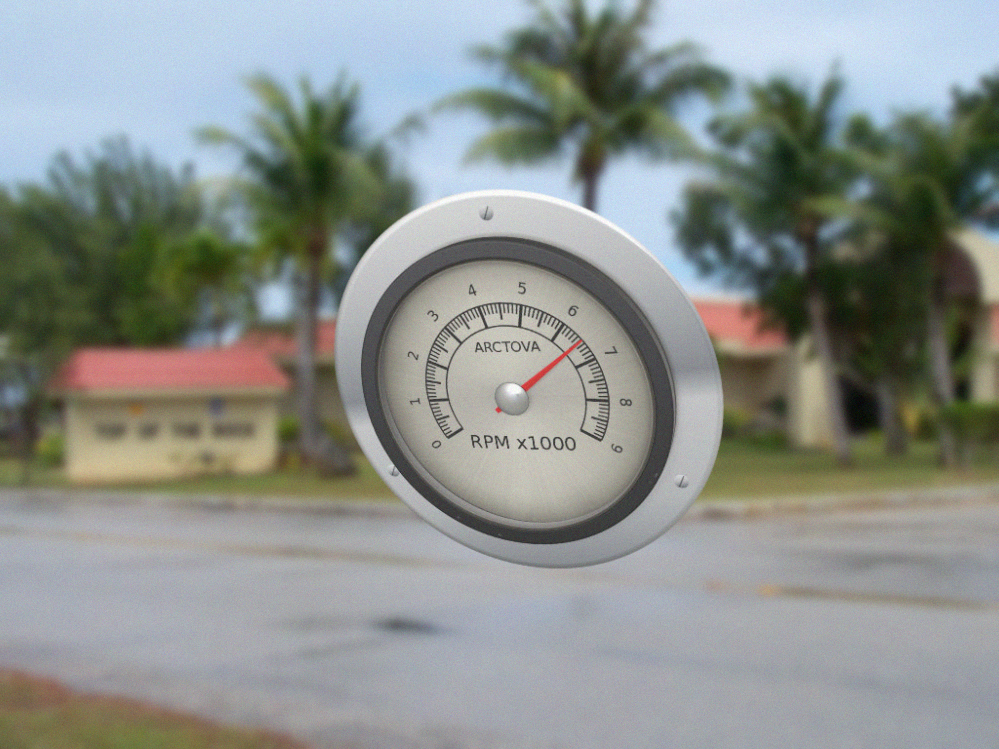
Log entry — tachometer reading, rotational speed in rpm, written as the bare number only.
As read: 6500
